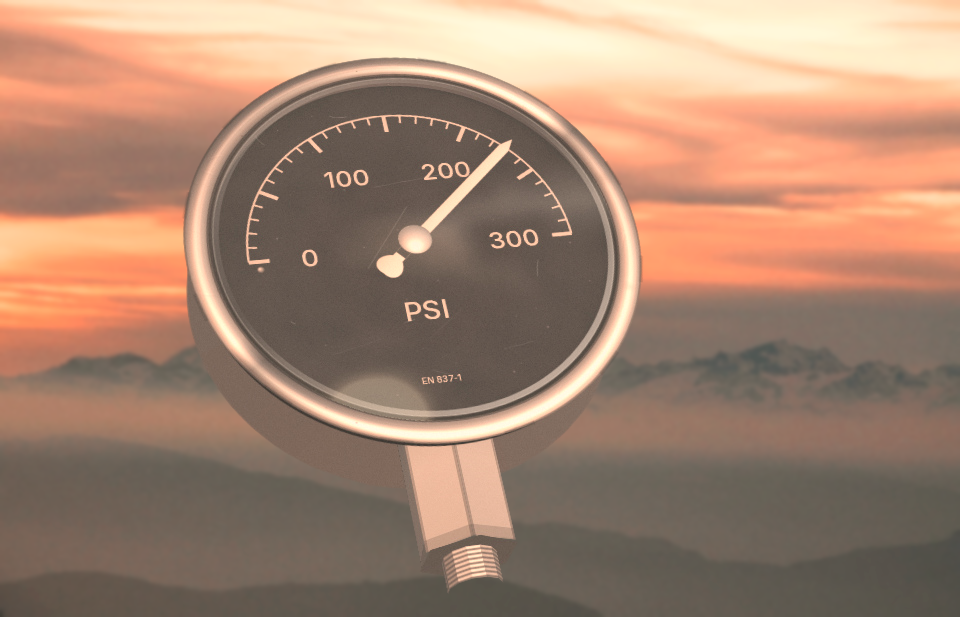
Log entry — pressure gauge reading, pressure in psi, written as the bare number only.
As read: 230
